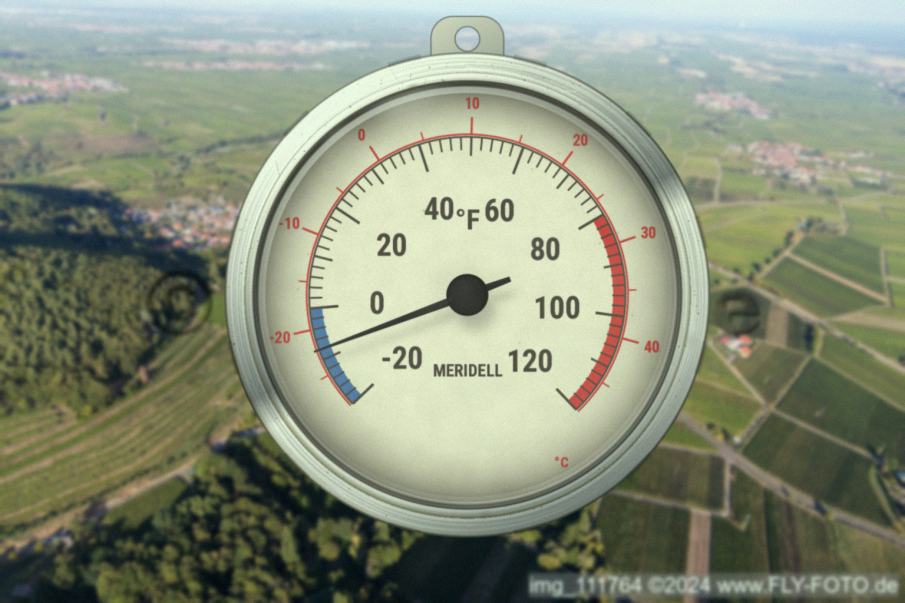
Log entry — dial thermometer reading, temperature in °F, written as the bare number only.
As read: -8
